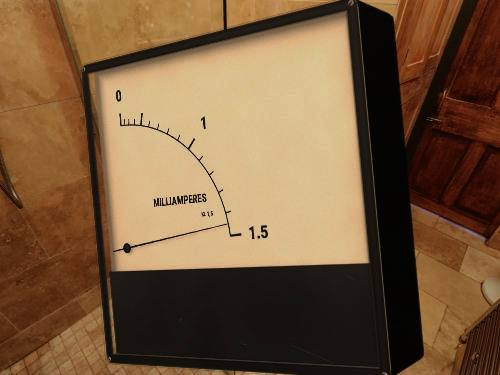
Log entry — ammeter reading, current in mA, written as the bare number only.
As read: 1.45
